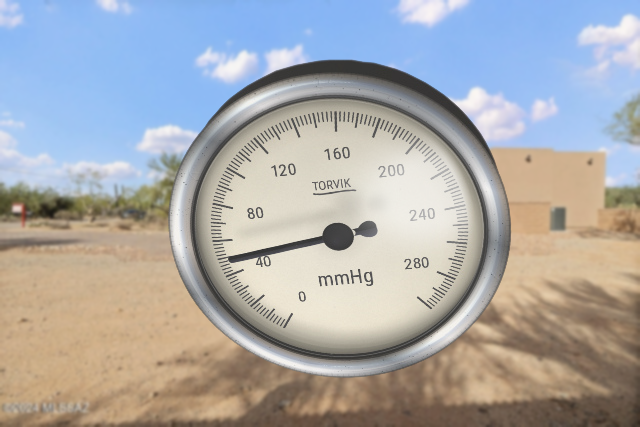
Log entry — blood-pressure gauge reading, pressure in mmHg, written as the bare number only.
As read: 50
